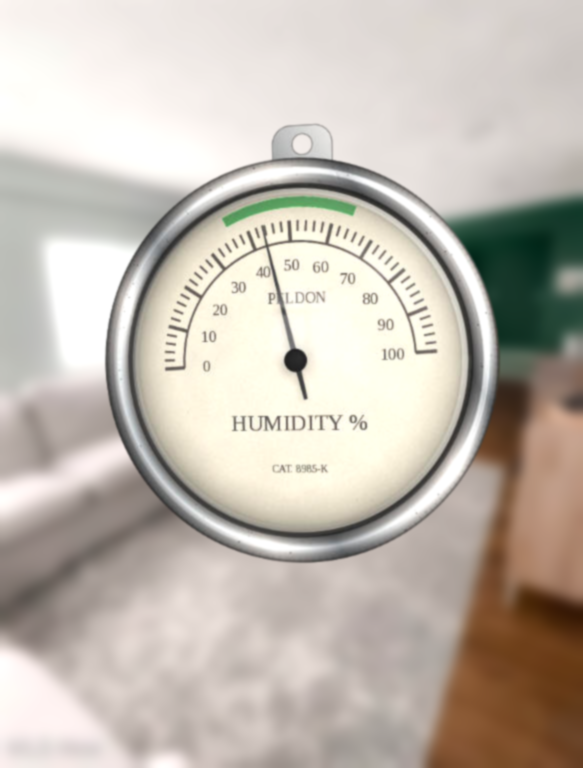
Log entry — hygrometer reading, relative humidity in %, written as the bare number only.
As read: 44
